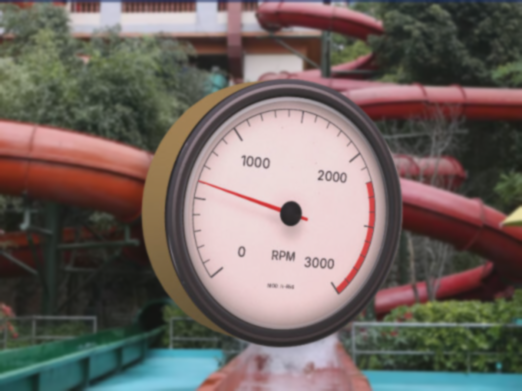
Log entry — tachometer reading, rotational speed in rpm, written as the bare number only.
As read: 600
